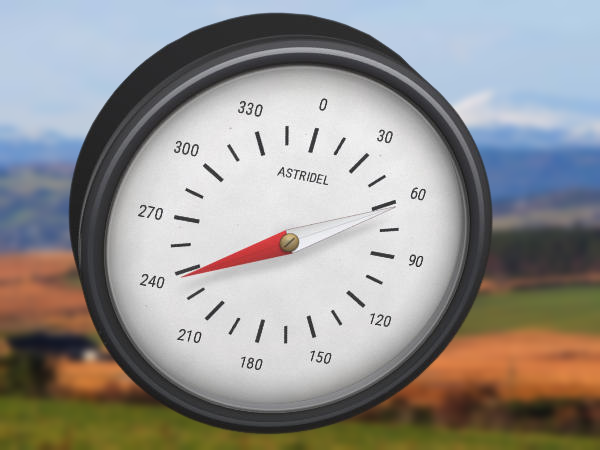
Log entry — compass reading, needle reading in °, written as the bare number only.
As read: 240
